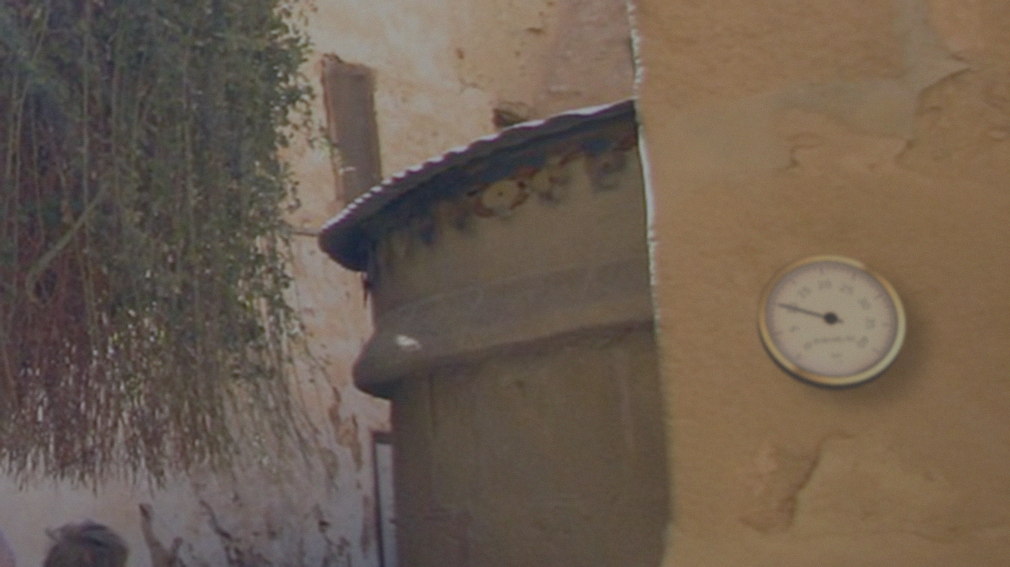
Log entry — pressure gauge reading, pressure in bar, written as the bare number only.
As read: 10
